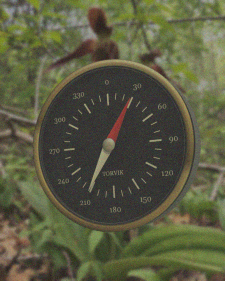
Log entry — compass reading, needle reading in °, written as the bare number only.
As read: 30
